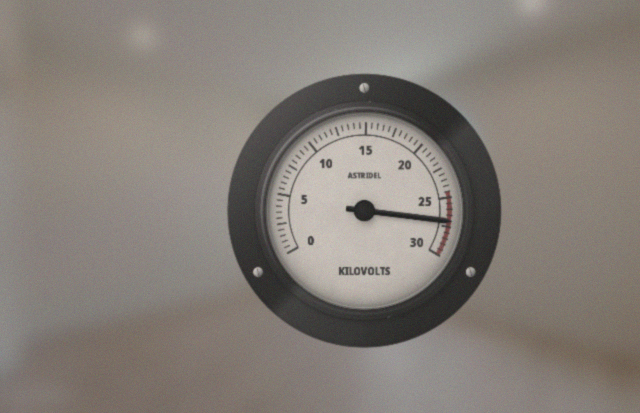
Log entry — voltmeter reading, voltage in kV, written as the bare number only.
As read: 27
